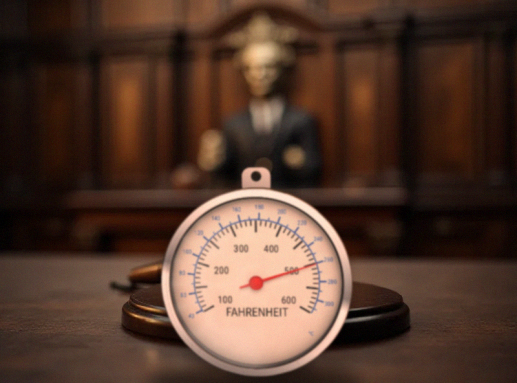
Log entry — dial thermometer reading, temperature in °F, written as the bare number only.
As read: 500
